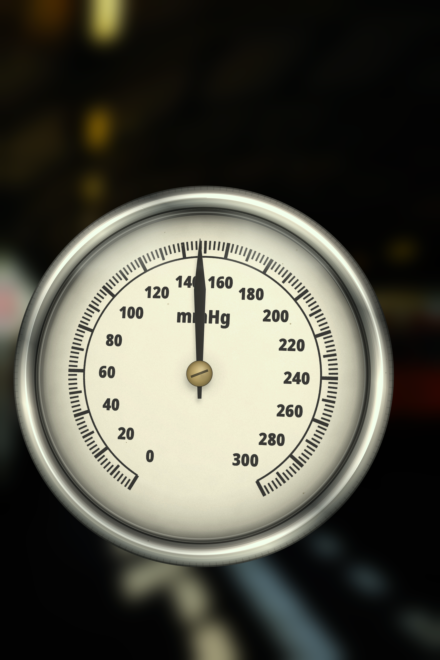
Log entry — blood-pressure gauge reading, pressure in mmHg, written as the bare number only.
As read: 148
